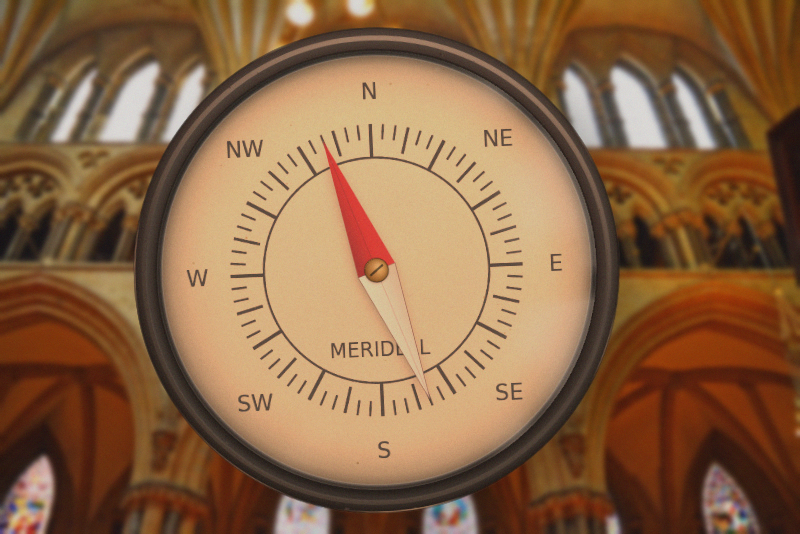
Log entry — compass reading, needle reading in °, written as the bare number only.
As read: 340
